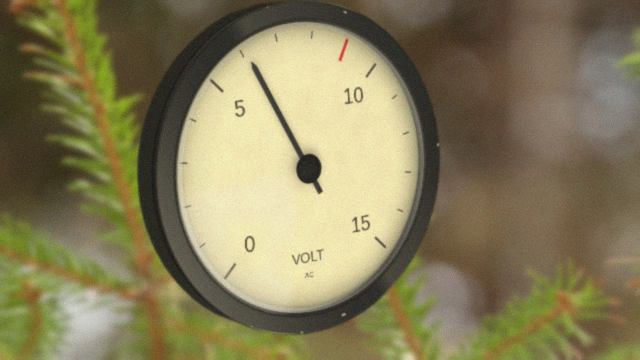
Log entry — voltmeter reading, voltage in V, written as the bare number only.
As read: 6
